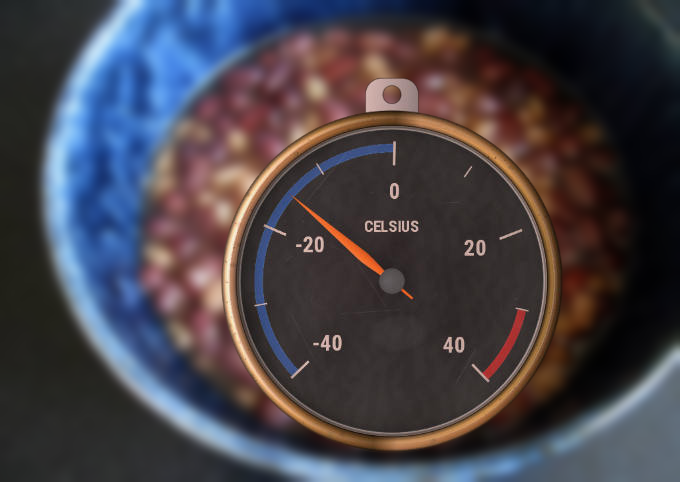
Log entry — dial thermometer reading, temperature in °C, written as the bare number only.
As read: -15
